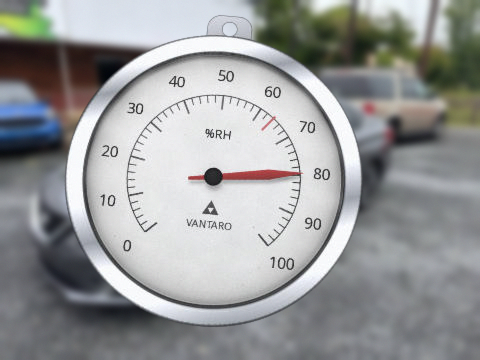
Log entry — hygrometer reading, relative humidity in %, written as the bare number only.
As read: 80
